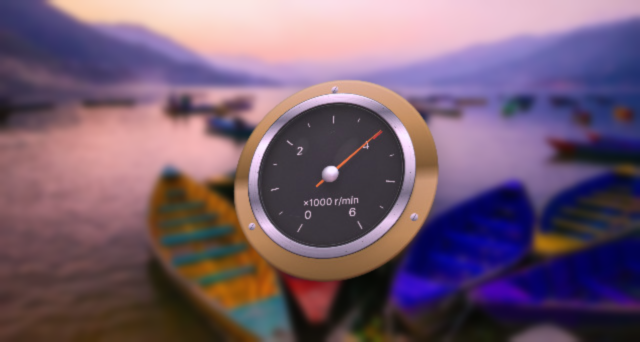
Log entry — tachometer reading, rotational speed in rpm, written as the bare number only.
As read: 4000
